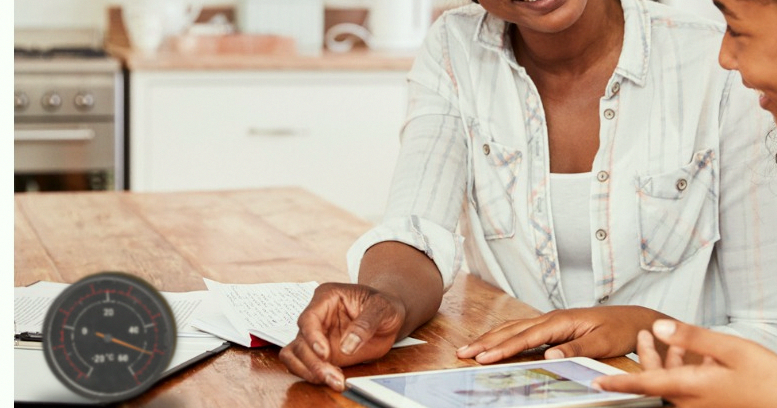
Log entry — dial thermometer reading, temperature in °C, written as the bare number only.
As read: 50
